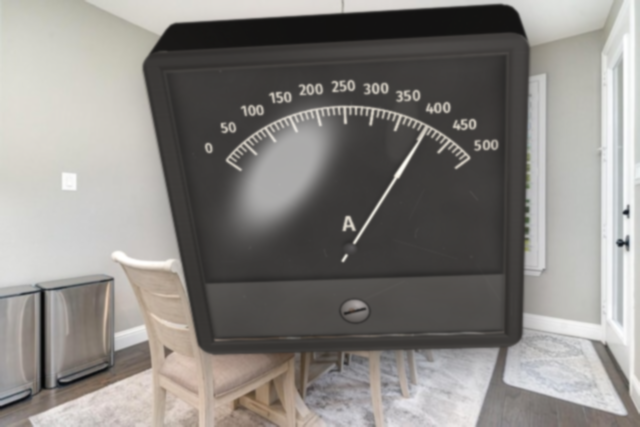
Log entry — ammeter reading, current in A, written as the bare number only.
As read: 400
